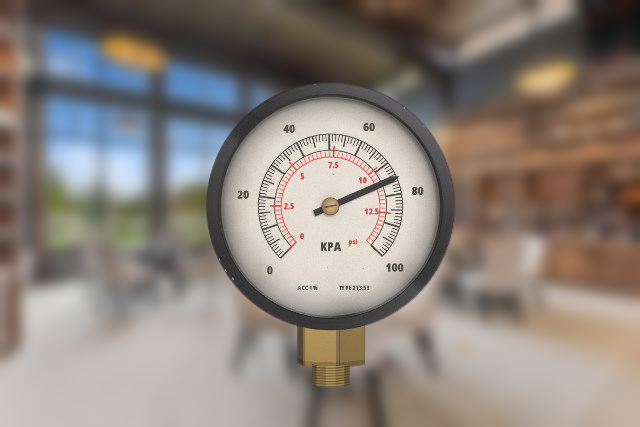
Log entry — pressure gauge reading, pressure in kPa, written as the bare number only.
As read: 75
